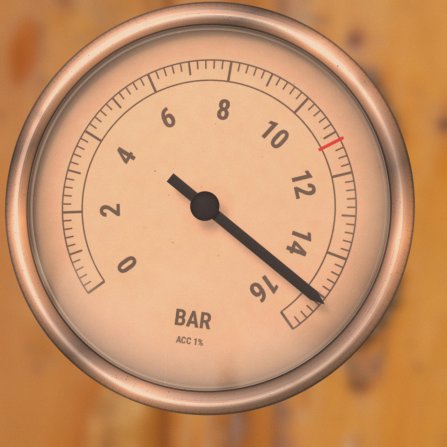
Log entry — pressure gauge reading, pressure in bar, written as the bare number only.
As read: 15.1
